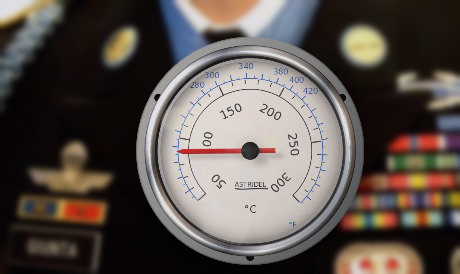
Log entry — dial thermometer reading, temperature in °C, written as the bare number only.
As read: 90
